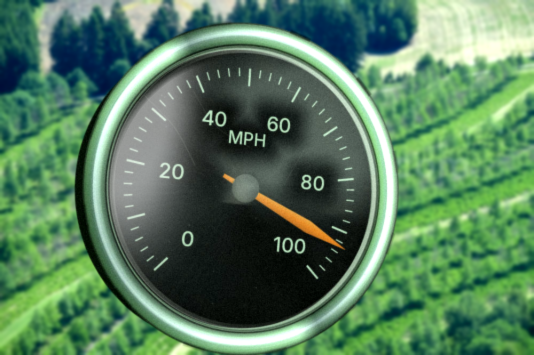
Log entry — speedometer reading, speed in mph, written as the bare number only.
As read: 93
